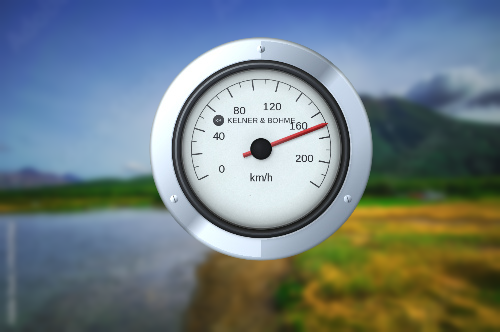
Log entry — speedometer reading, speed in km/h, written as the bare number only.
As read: 170
